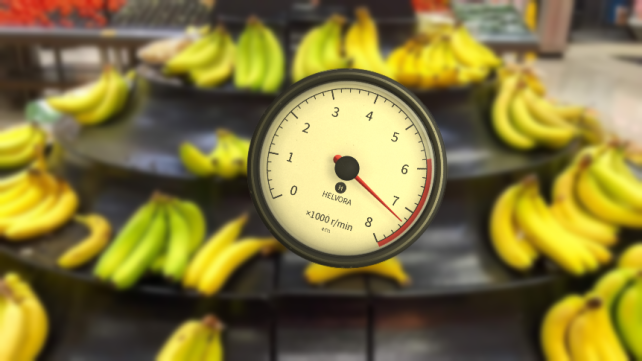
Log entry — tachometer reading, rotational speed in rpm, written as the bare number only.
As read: 7300
